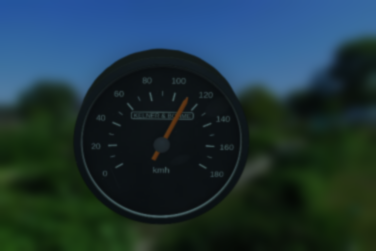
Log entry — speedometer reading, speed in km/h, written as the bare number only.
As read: 110
